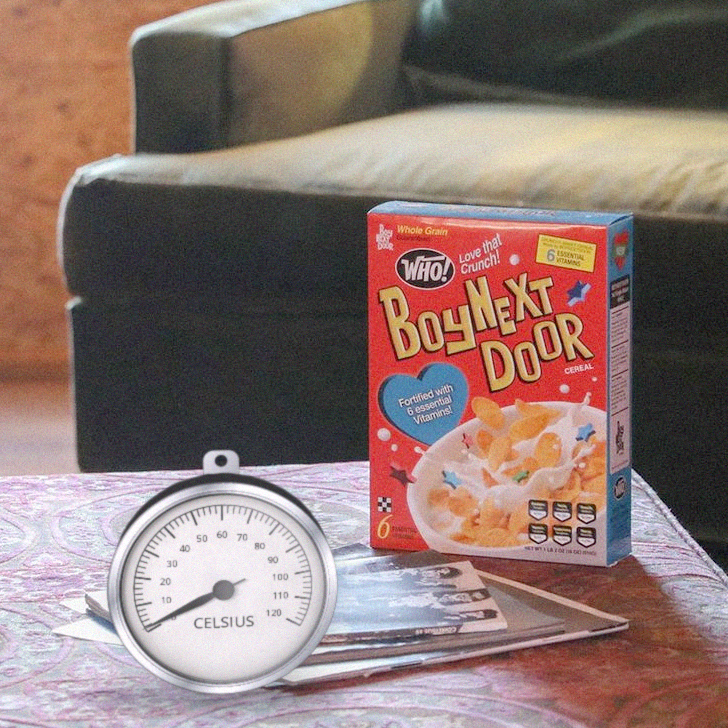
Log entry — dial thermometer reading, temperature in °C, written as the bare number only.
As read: 2
